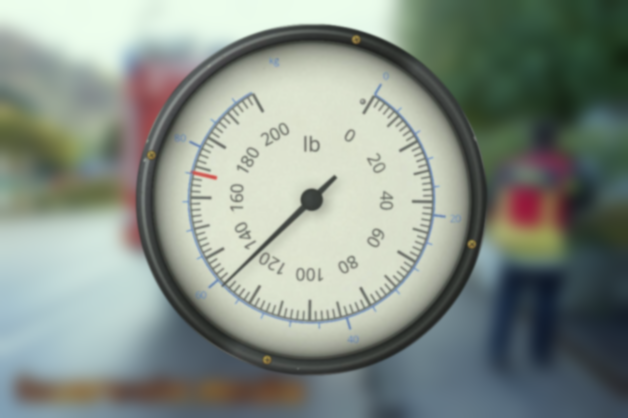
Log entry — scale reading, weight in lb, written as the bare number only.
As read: 130
